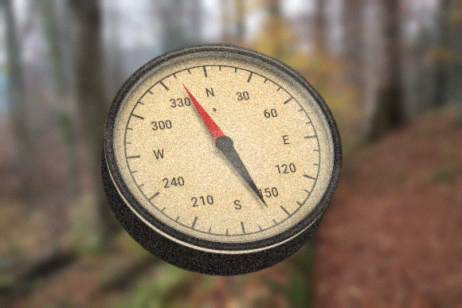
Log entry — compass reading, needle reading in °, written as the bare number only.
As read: 340
